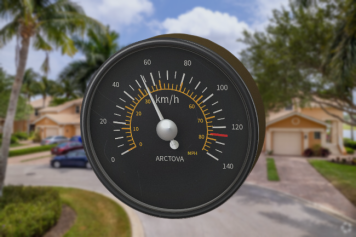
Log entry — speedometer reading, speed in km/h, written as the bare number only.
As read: 55
